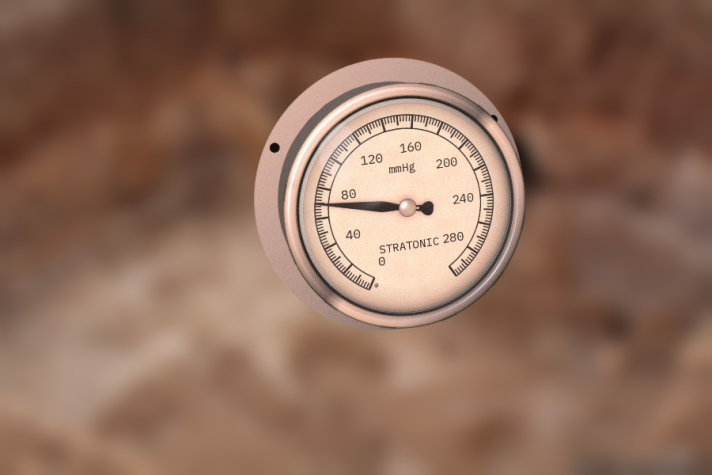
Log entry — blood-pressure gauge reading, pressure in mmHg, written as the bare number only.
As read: 70
